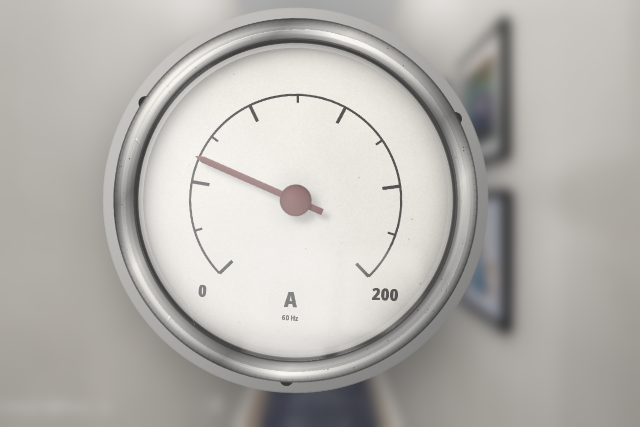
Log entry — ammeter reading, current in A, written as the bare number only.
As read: 50
